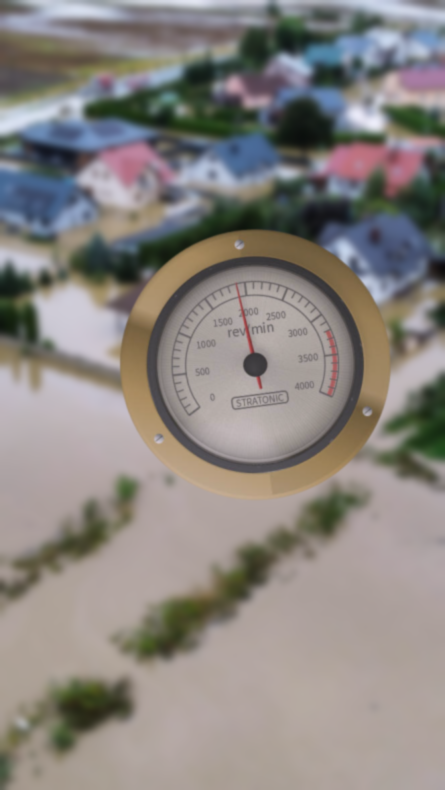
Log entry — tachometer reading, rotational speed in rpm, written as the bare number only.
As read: 1900
